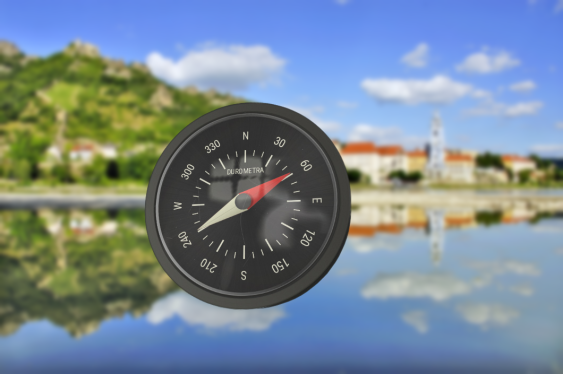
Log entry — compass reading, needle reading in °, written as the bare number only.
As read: 60
